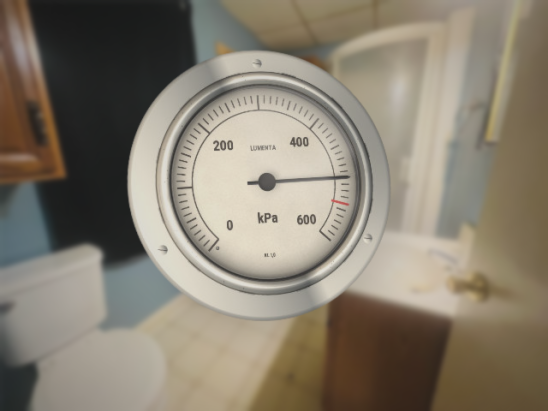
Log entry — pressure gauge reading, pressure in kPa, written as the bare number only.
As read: 500
